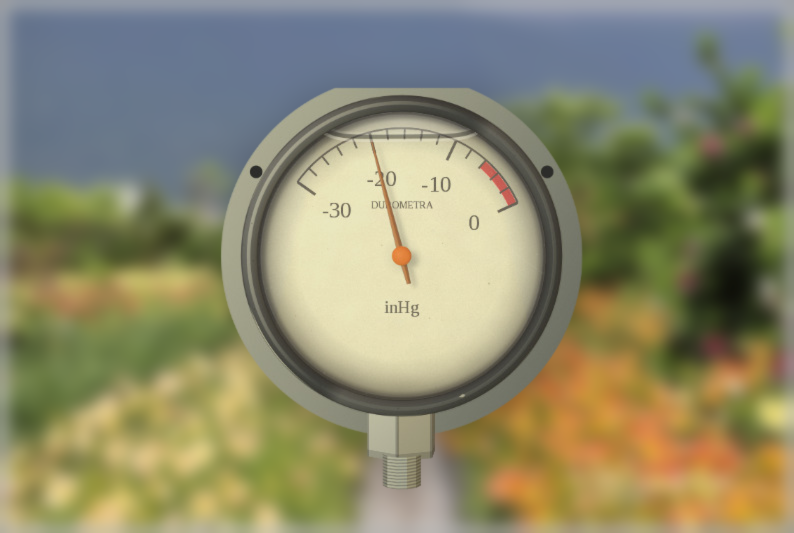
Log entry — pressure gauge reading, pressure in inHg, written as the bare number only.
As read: -20
